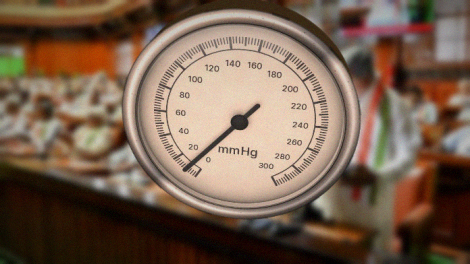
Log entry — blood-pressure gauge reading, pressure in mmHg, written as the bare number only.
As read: 10
